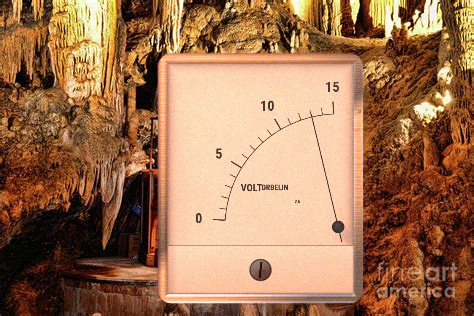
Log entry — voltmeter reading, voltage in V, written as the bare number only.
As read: 13
